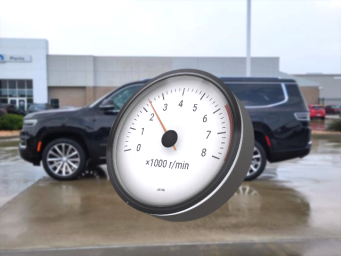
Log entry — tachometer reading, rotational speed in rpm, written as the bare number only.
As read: 2400
